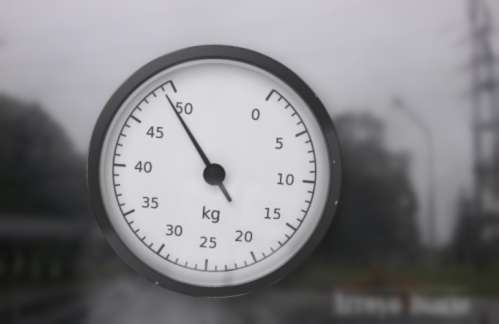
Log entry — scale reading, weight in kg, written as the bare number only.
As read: 49
